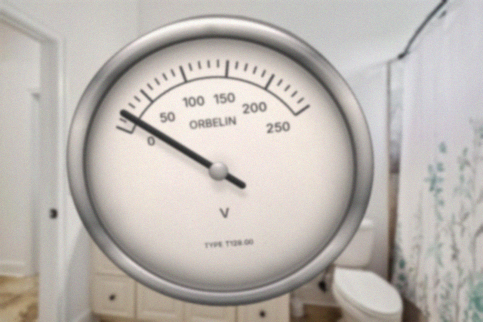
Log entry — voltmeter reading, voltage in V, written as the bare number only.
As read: 20
